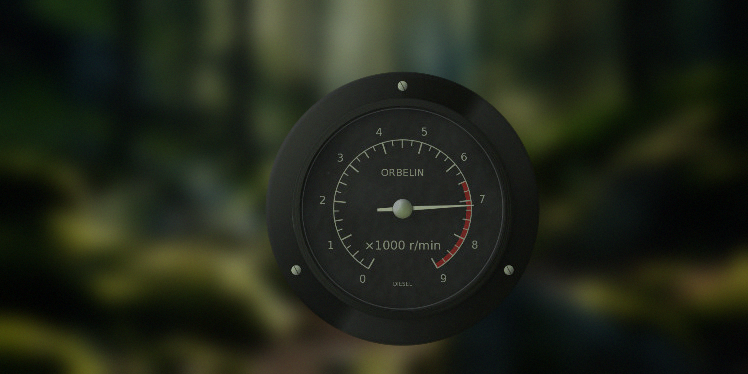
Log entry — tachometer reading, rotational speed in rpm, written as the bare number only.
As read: 7125
